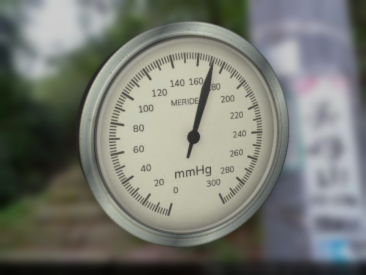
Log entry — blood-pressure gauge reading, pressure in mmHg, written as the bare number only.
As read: 170
